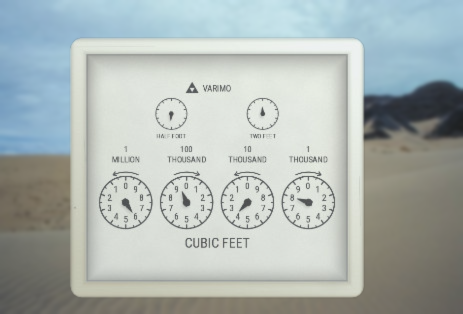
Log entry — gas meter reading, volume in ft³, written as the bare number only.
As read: 593800
